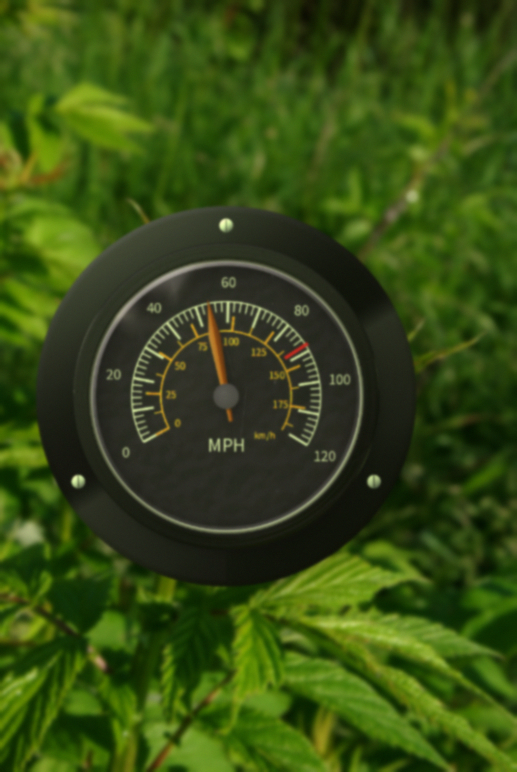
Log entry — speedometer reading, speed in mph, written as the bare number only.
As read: 54
